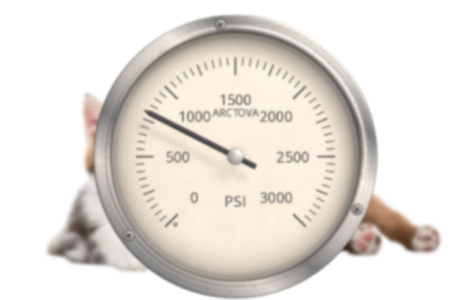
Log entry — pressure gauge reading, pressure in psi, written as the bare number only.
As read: 800
